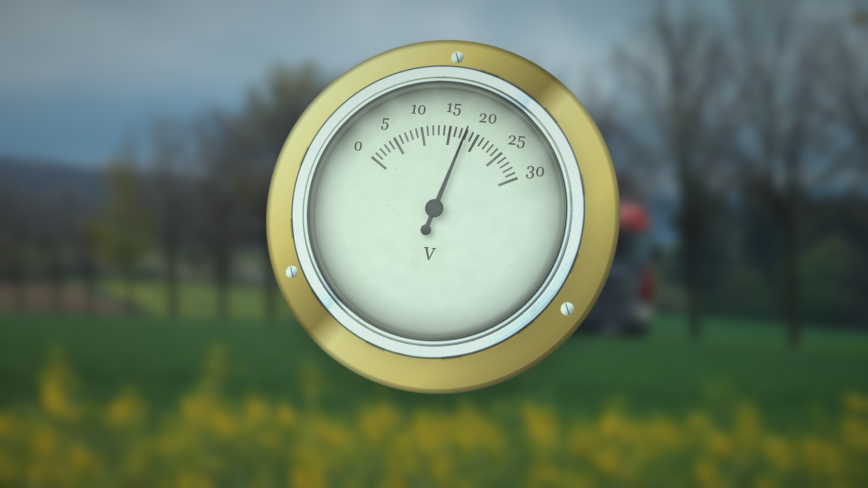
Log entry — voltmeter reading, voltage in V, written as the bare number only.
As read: 18
